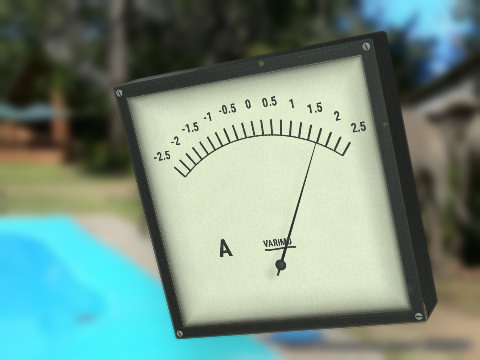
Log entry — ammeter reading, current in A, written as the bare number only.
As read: 1.75
